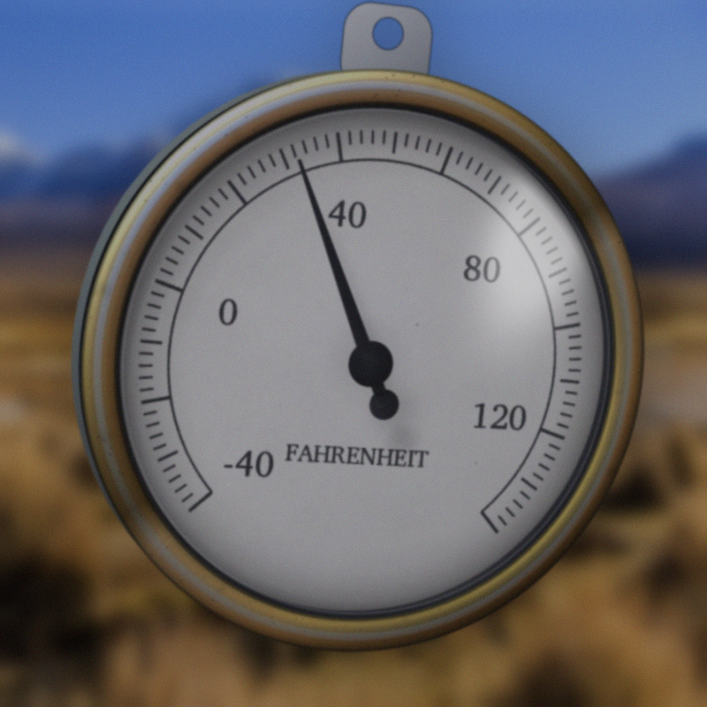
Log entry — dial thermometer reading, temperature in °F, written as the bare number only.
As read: 32
